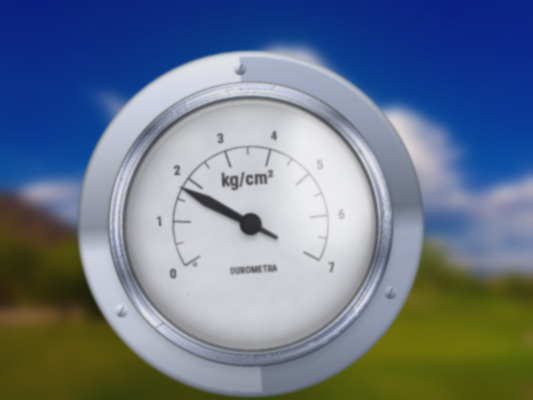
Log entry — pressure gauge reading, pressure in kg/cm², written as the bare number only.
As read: 1.75
